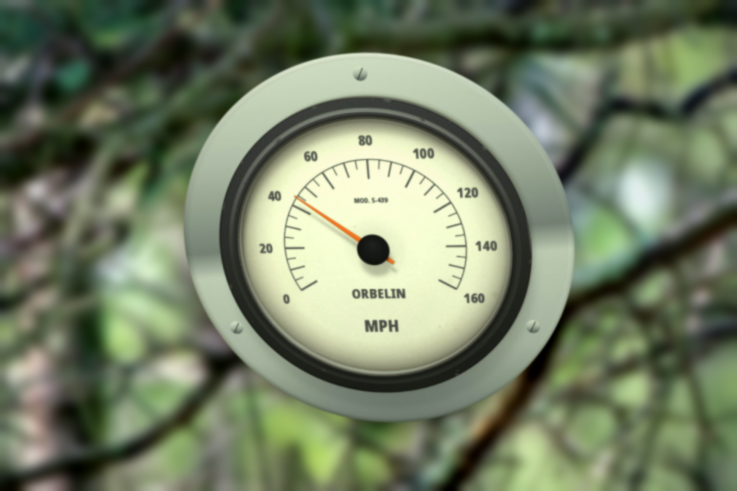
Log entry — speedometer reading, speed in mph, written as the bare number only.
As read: 45
